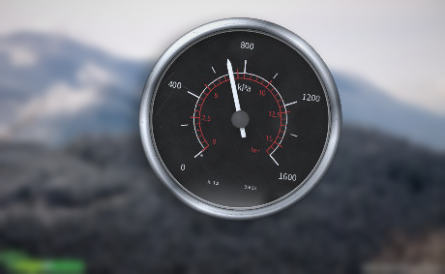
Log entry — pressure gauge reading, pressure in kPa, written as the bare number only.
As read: 700
